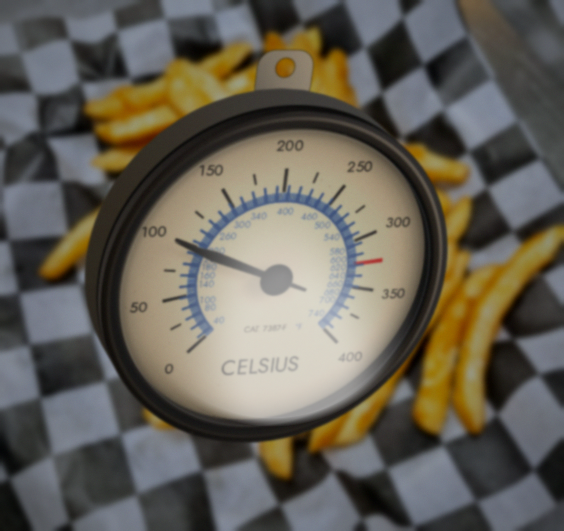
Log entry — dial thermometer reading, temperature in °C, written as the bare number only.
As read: 100
